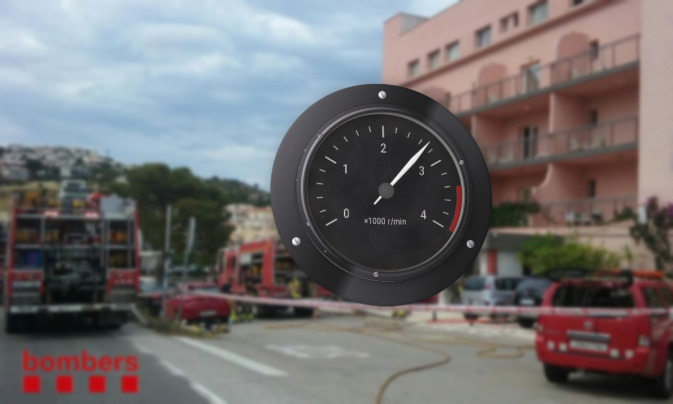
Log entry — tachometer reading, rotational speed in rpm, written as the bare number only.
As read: 2700
